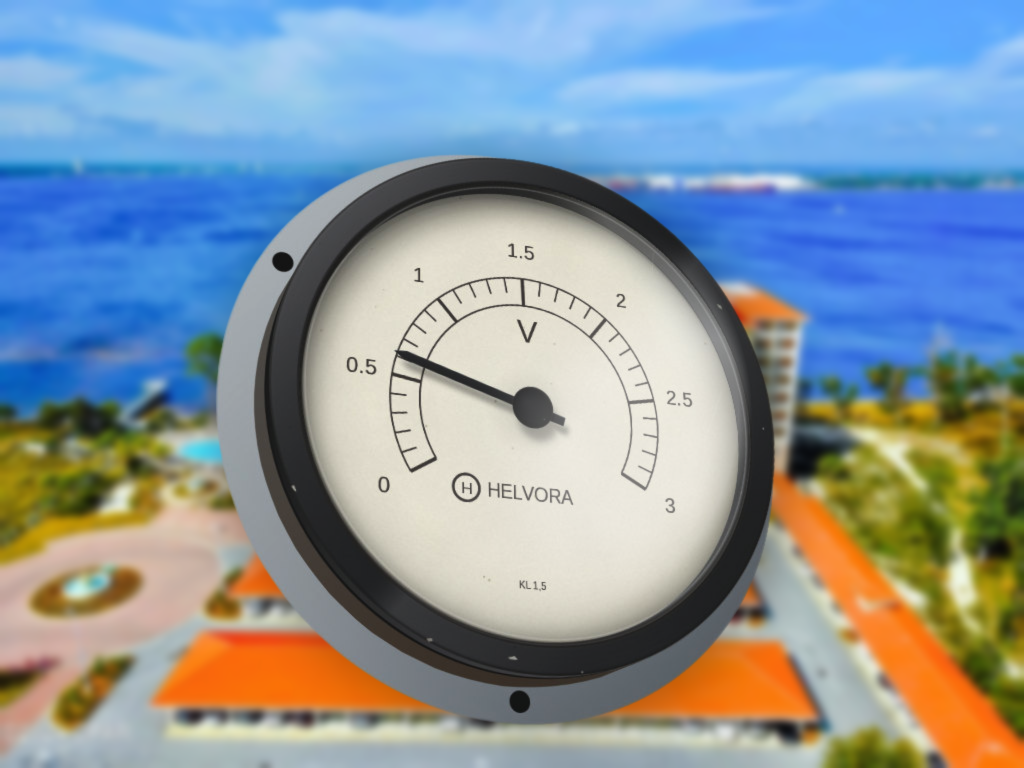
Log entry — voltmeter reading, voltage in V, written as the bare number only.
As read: 0.6
